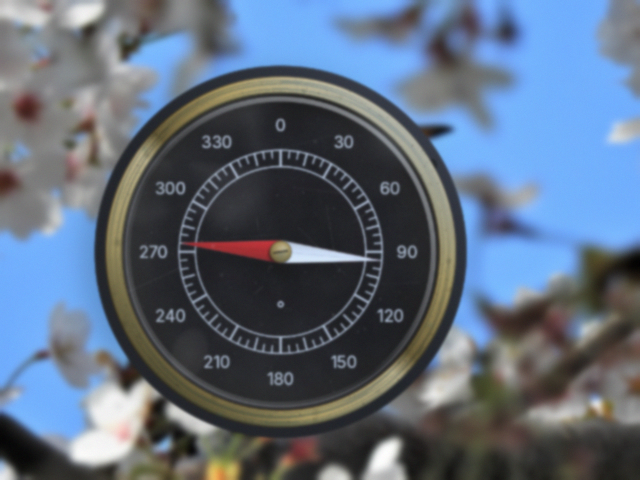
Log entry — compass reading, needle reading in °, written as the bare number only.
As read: 275
